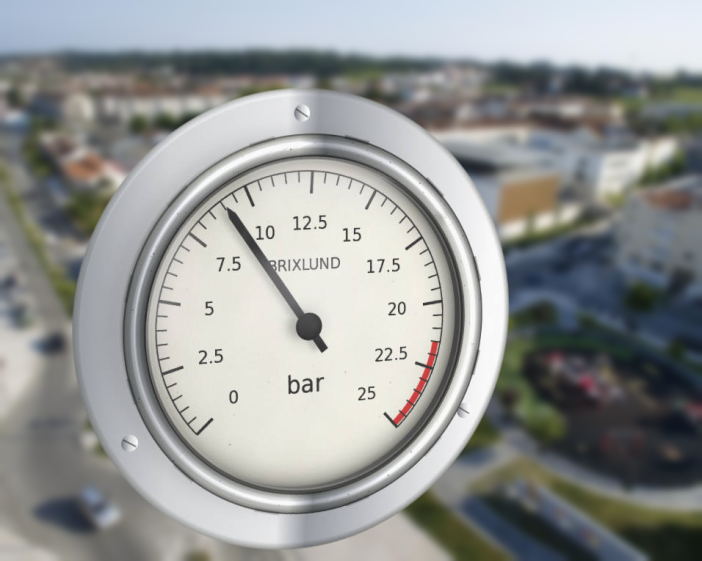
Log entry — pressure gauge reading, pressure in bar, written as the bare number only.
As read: 9
